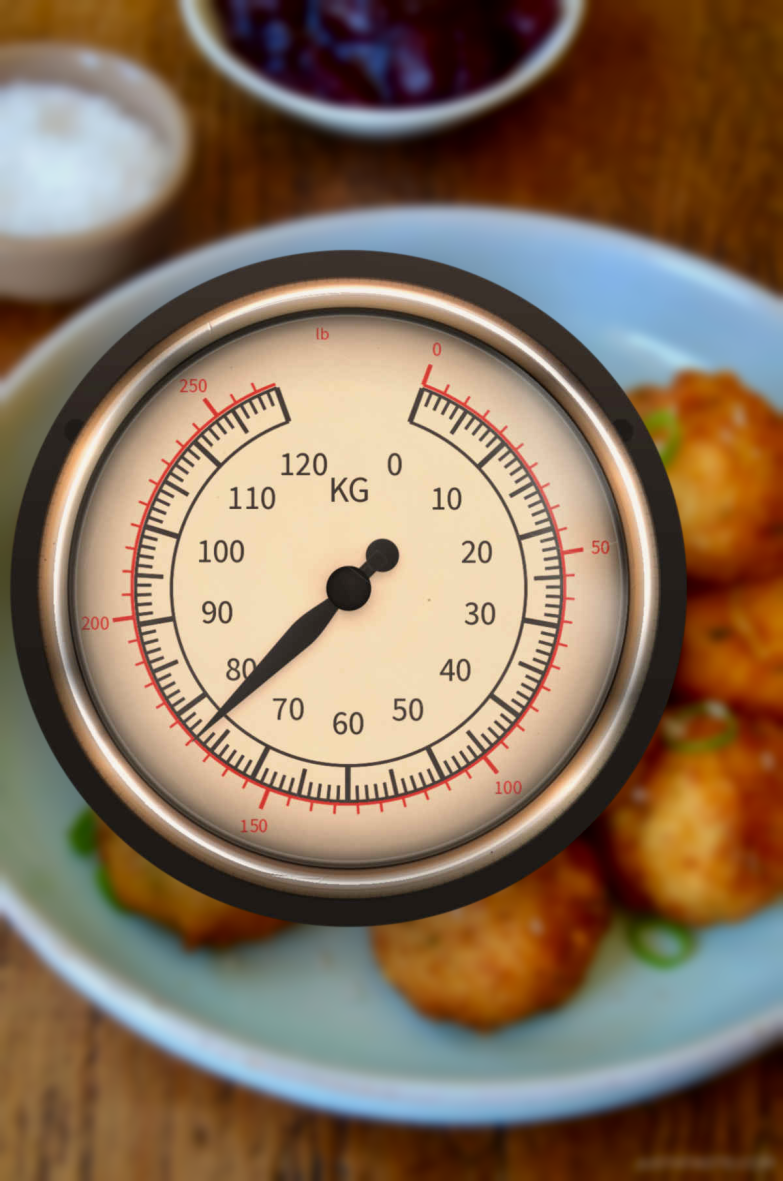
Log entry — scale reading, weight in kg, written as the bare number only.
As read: 77
